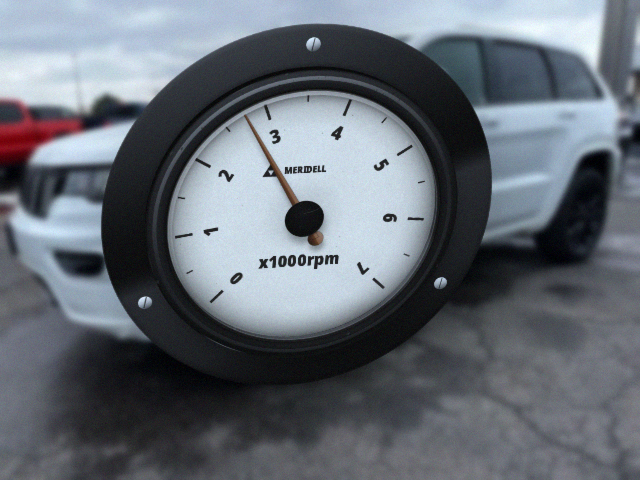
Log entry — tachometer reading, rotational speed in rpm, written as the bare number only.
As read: 2750
